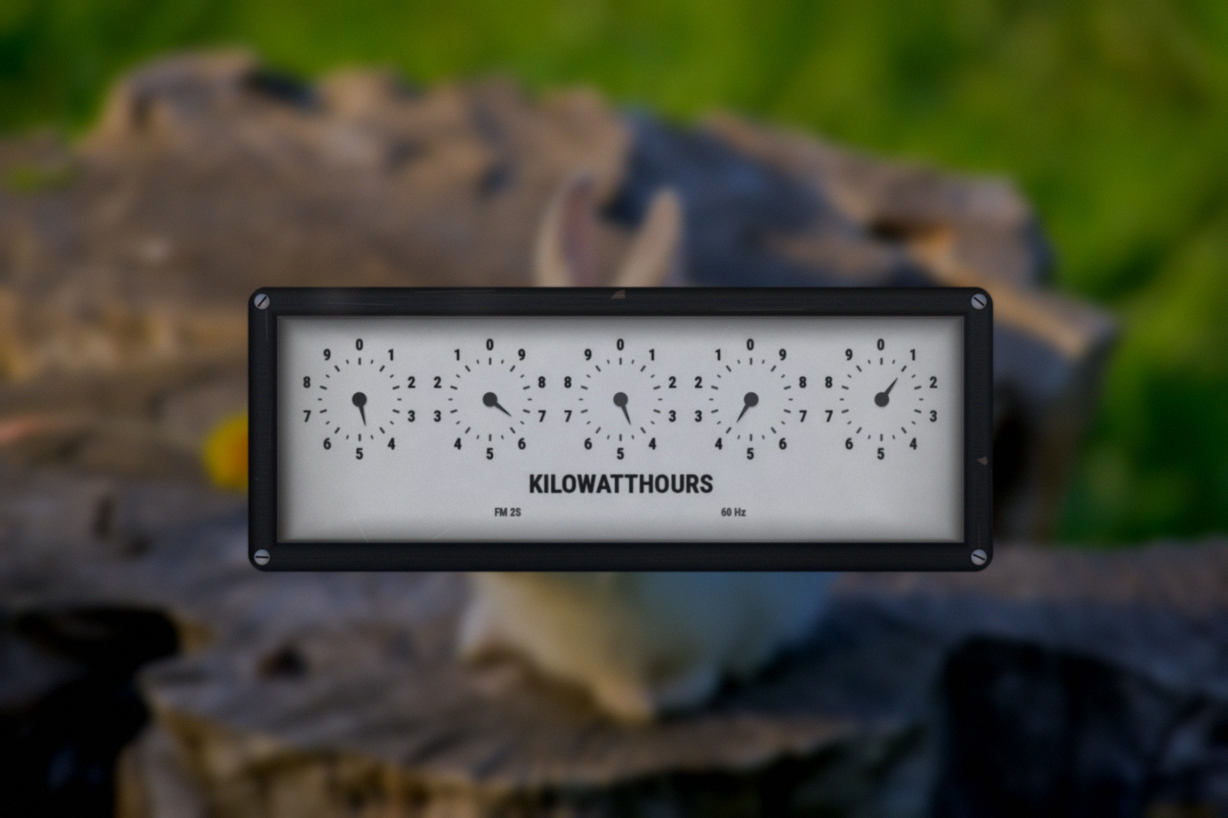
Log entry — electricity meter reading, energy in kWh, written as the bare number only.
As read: 46441
